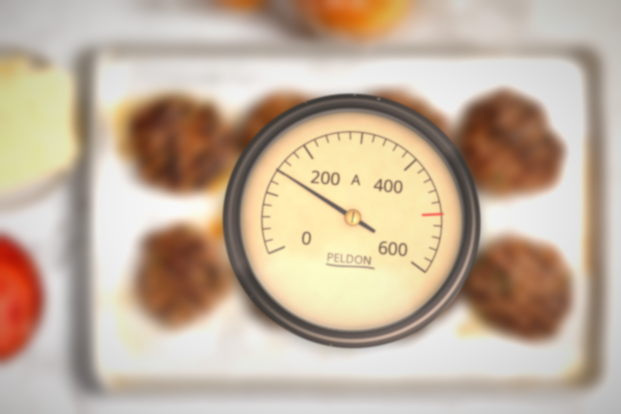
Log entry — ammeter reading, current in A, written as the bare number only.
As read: 140
